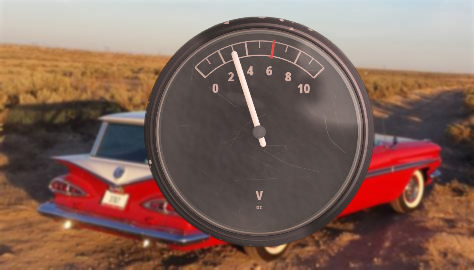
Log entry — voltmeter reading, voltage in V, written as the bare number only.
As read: 3
